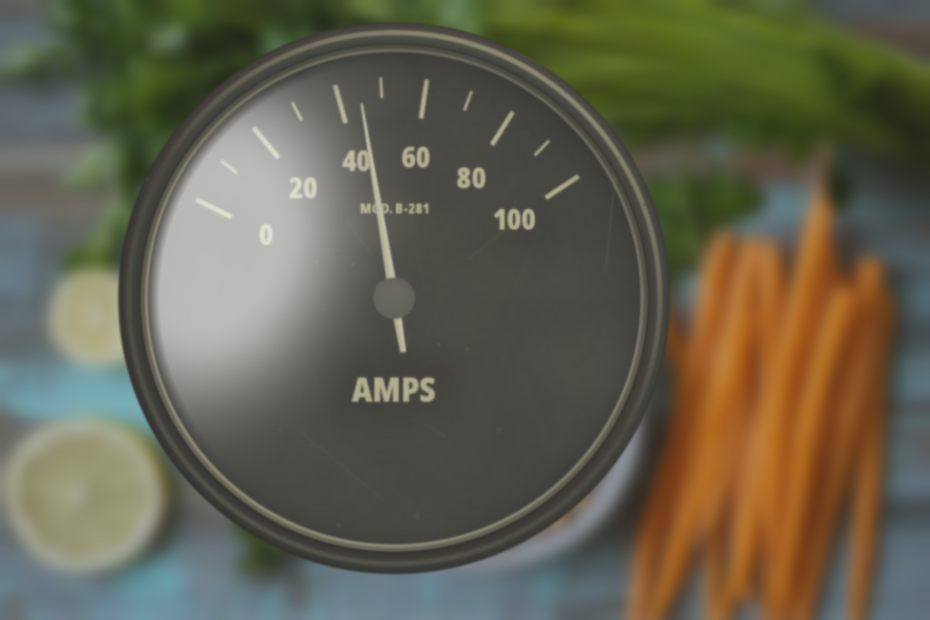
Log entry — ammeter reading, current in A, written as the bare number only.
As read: 45
